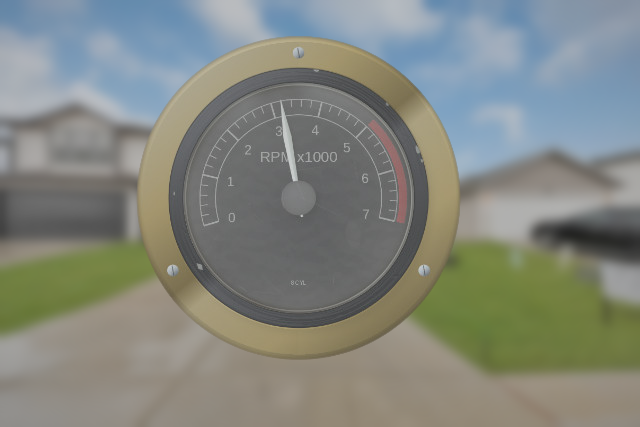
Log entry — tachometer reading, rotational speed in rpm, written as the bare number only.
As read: 3200
